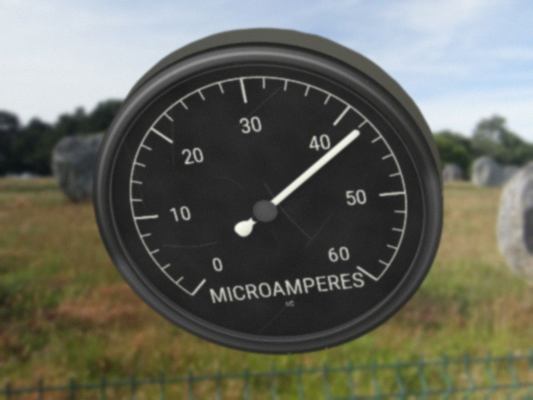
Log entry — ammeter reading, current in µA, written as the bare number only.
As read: 42
